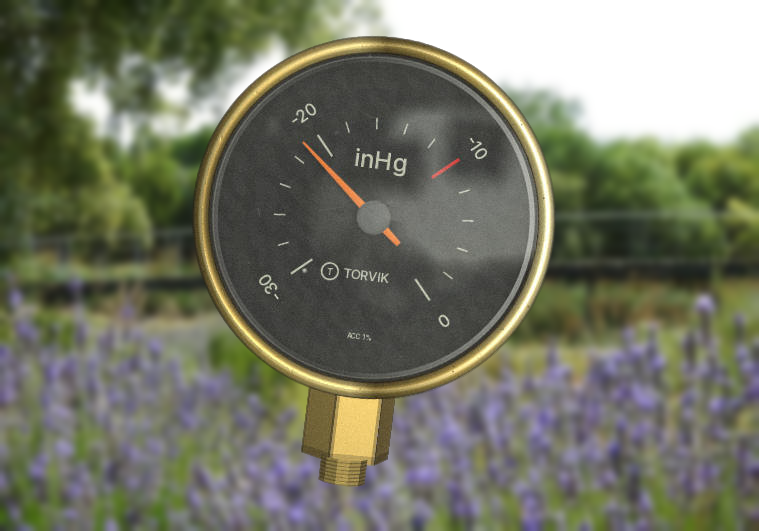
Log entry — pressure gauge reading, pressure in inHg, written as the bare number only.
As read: -21
